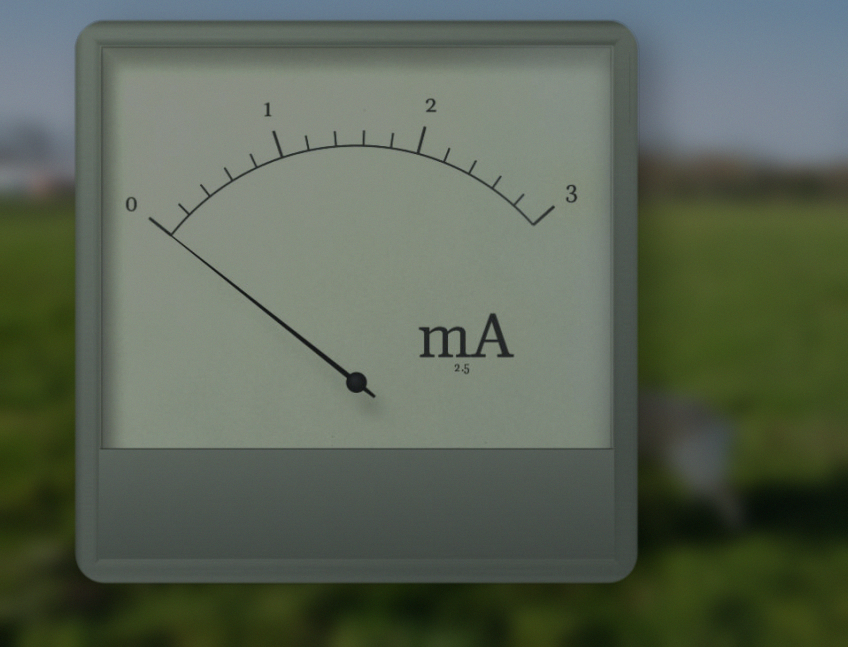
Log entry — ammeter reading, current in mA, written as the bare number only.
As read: 0
